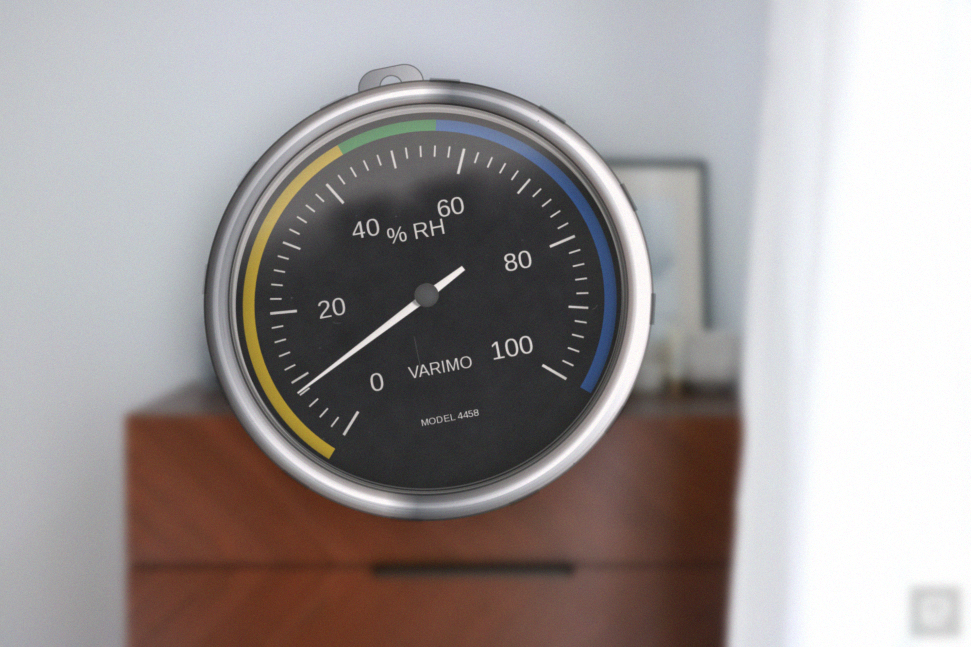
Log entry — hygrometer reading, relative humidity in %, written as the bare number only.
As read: 8
